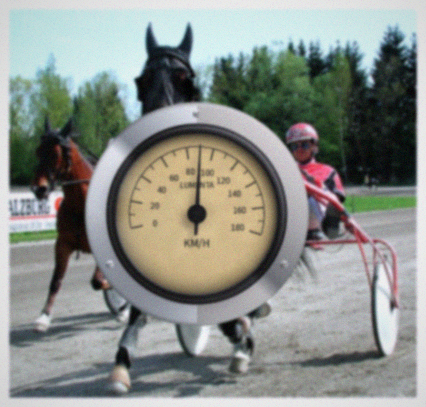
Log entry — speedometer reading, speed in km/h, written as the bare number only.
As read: 90
